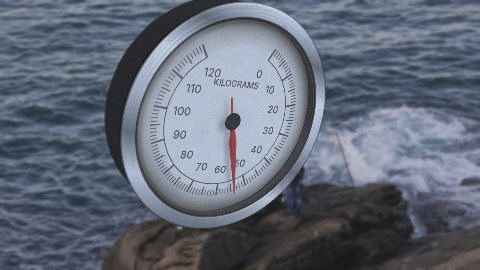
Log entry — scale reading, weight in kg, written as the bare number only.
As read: 55
